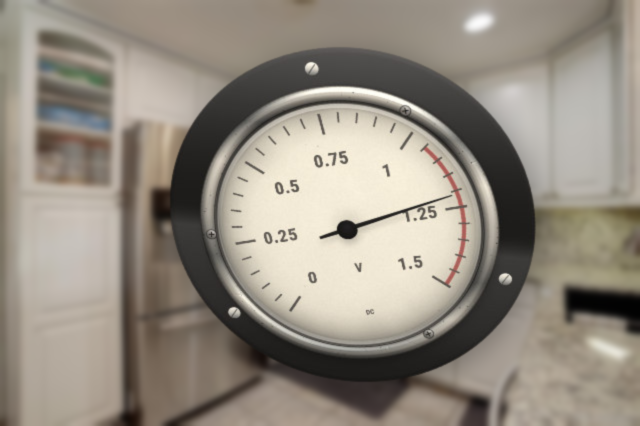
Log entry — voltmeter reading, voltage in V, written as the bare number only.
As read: 1.2
